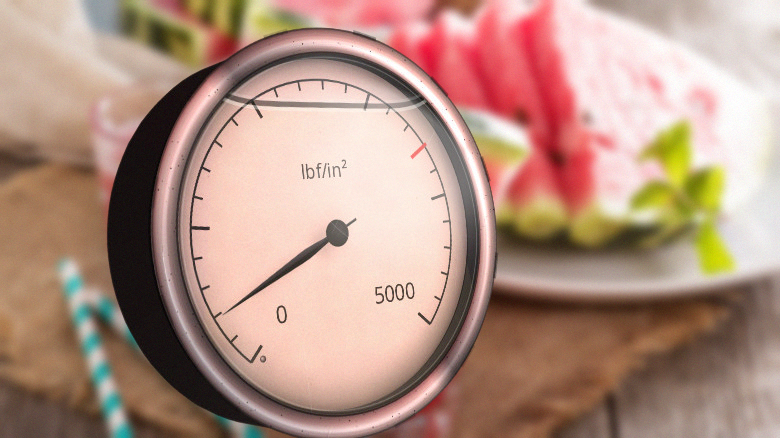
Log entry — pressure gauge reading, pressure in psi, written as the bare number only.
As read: 400
